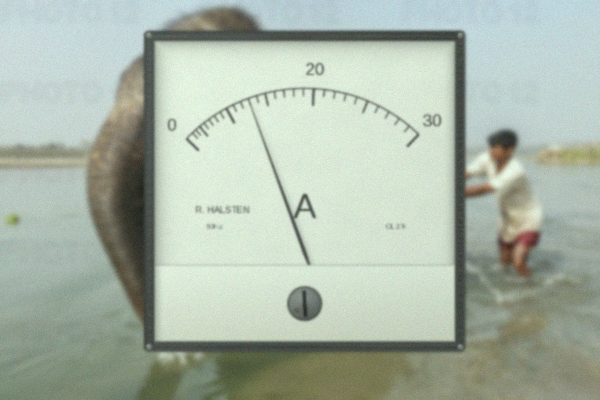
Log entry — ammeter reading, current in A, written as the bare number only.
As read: 13
